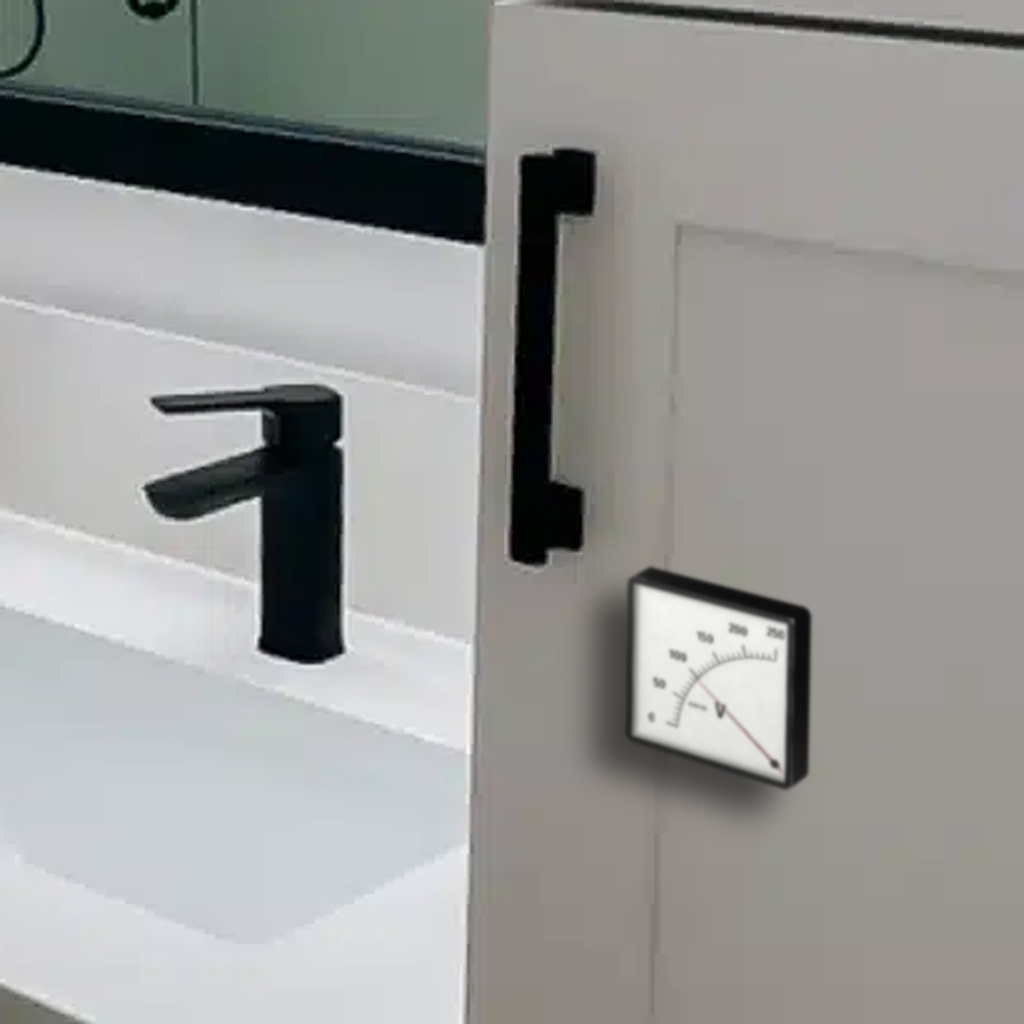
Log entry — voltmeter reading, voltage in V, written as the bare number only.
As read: 100
